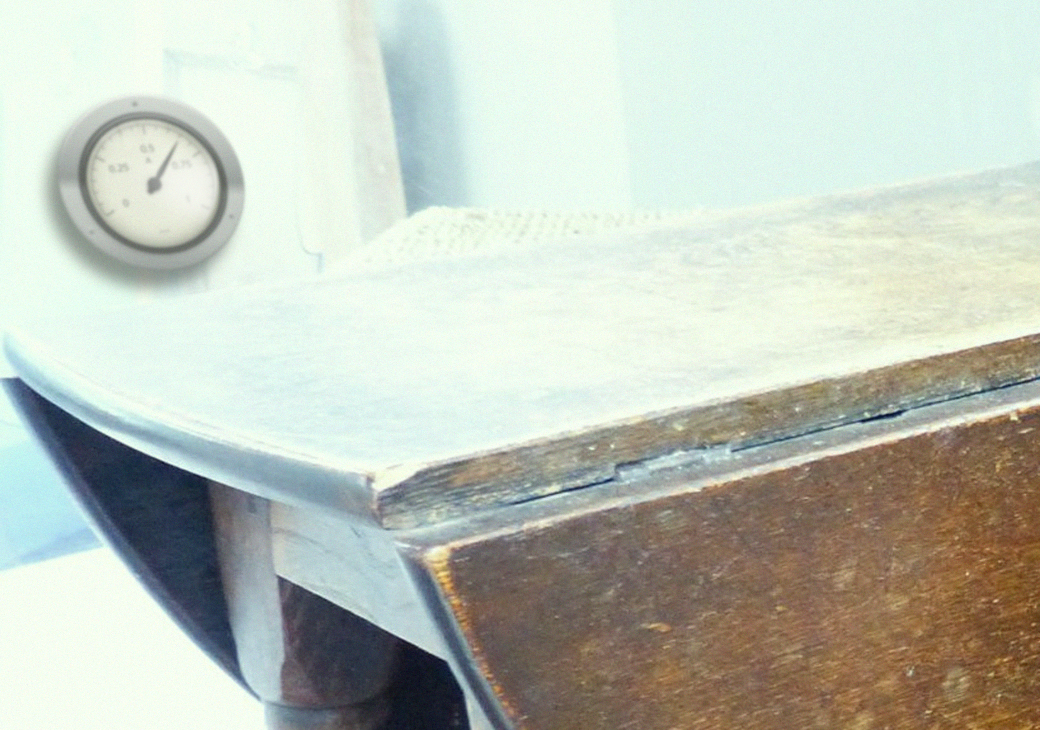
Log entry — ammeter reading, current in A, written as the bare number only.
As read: 0.65
